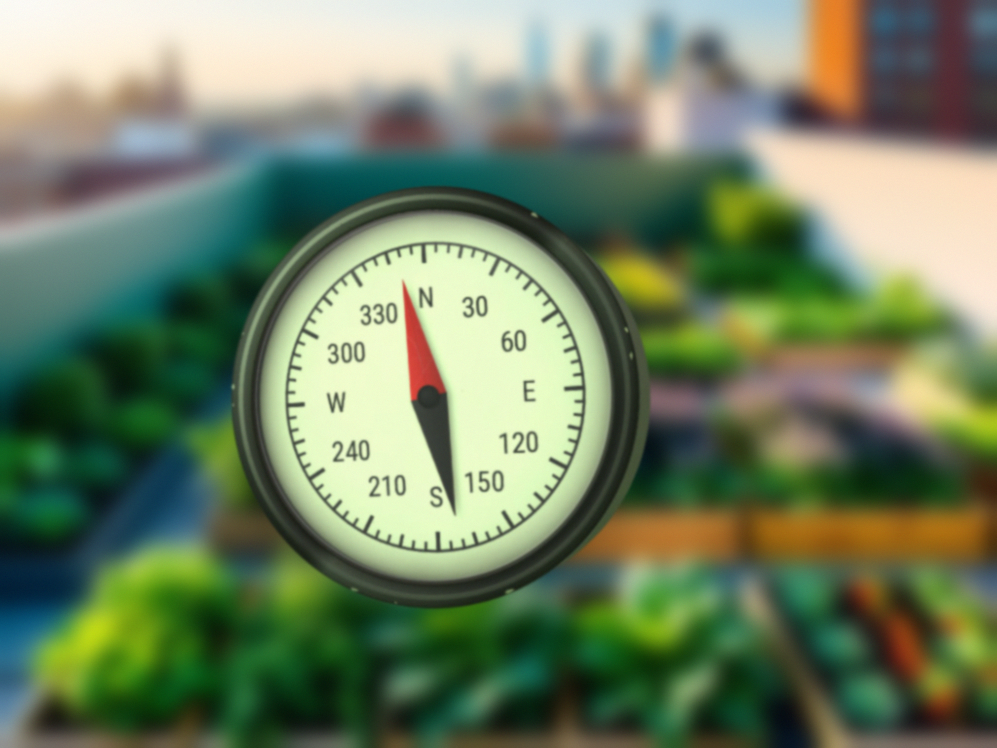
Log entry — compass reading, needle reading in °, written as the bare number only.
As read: 350
